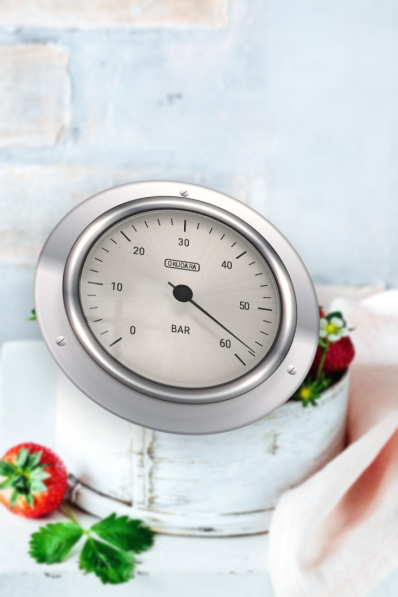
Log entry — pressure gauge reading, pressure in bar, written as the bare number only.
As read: 58
